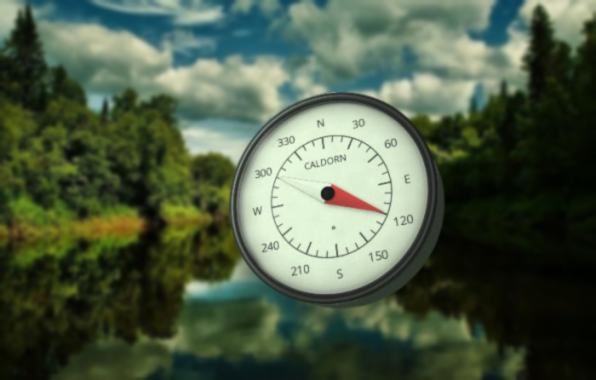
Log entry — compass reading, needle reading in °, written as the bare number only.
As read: 120
